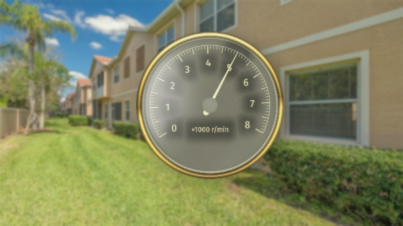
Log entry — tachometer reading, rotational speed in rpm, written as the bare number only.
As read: 5000
